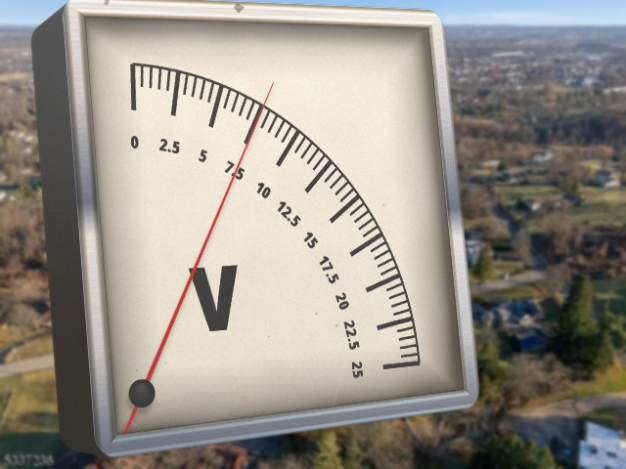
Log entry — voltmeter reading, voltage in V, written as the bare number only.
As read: 7.5
